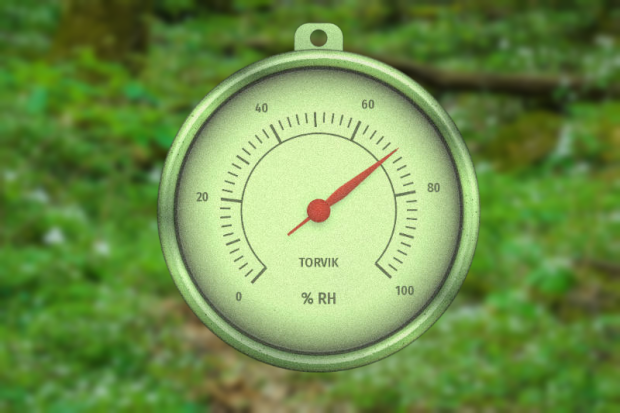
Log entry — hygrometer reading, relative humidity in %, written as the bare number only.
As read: 70
